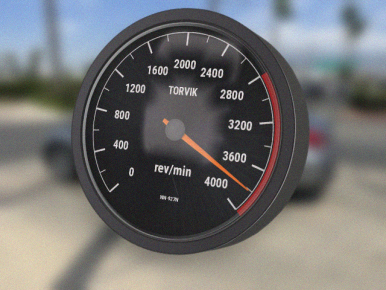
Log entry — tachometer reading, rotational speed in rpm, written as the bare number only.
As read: 3800
